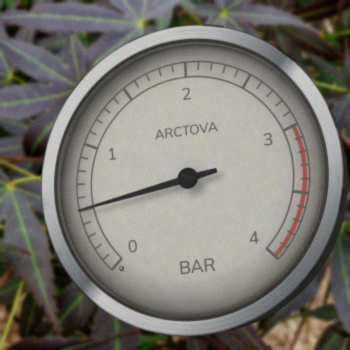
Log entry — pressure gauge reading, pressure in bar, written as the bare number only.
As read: 0.5
